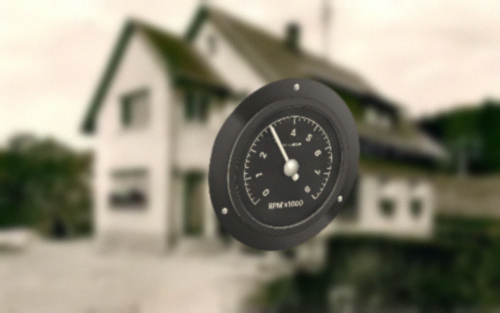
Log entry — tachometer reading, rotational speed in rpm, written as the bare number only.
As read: 3000
